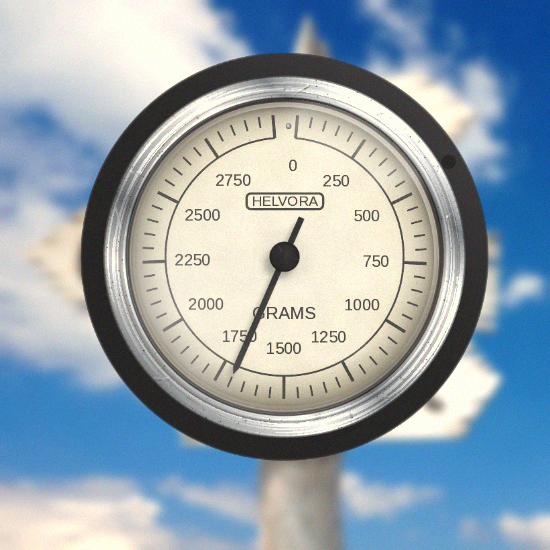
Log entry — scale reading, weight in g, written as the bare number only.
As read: 1700
